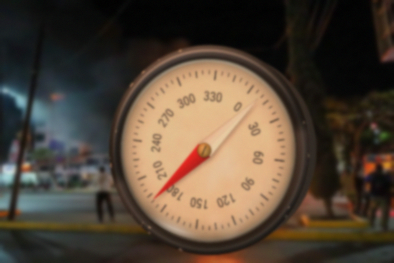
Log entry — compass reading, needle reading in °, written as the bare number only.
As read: 190
